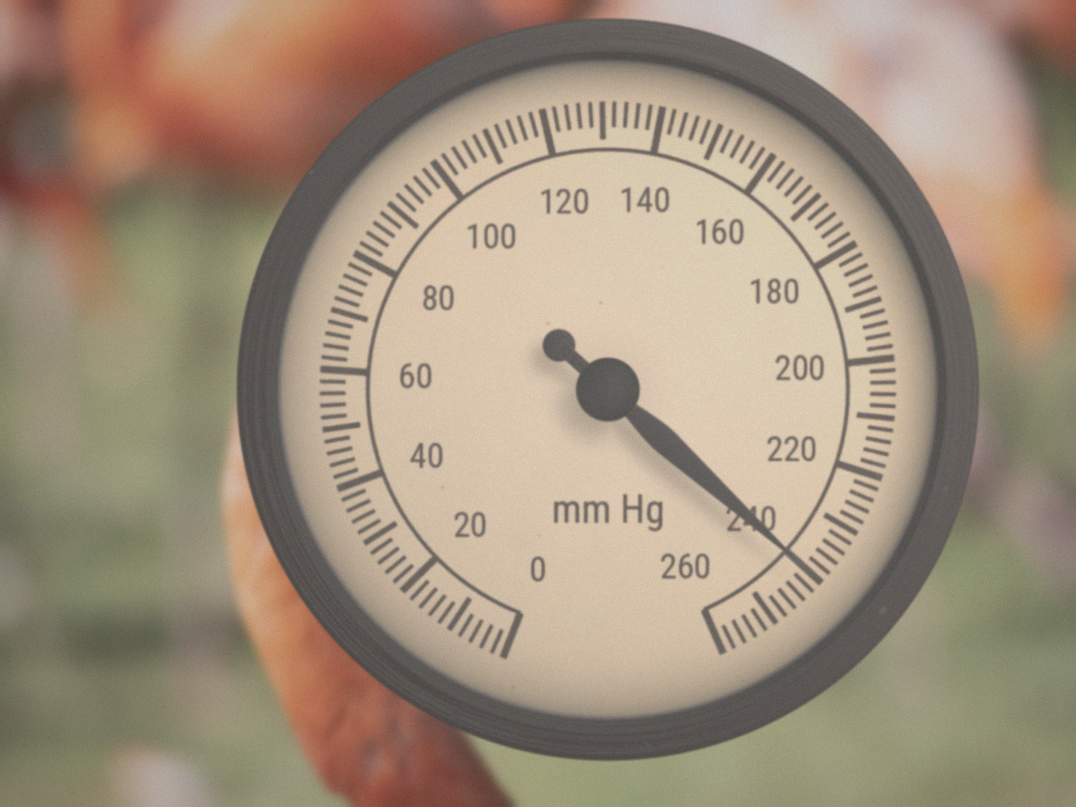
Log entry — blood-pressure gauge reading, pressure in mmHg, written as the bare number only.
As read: 240
